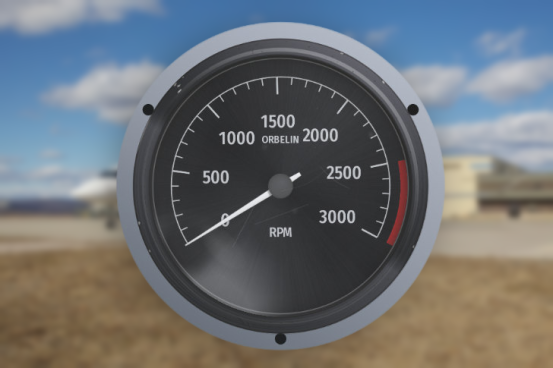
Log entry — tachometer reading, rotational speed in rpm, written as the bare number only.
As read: 0
